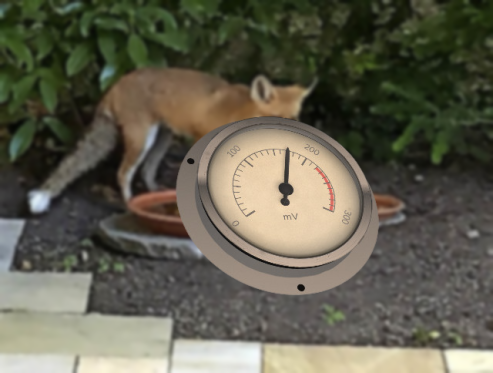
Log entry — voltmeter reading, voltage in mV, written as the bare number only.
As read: 170
